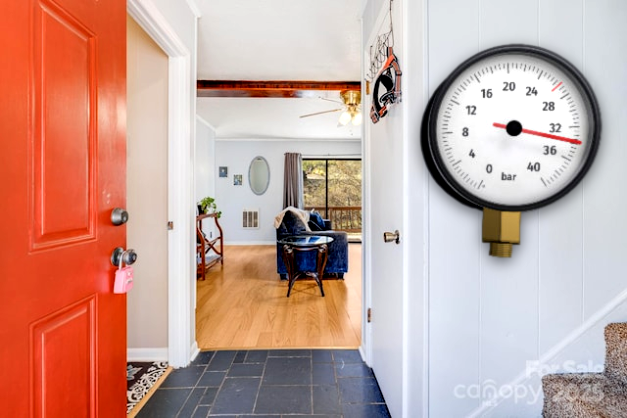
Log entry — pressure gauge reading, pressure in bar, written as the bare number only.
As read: 34
